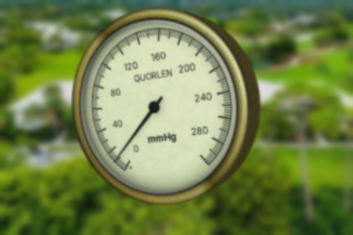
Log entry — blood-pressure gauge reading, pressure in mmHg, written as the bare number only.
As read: 10
